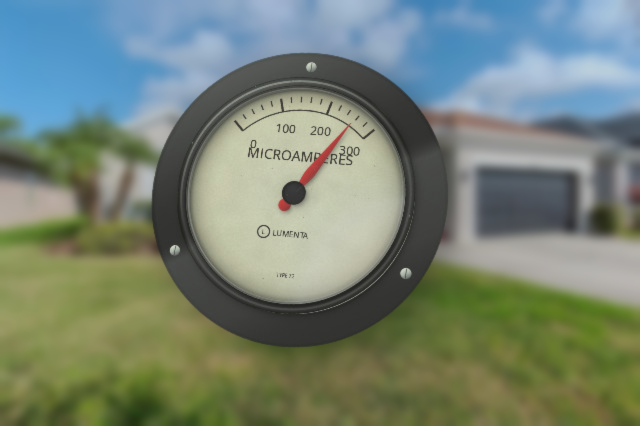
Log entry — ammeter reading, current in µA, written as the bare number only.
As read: 260
